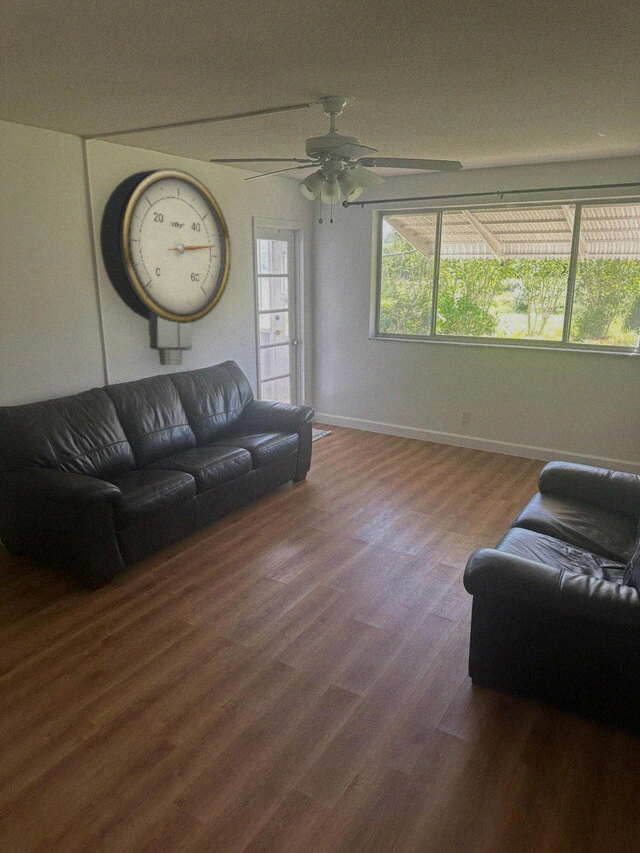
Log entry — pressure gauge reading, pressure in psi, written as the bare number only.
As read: 47.5
